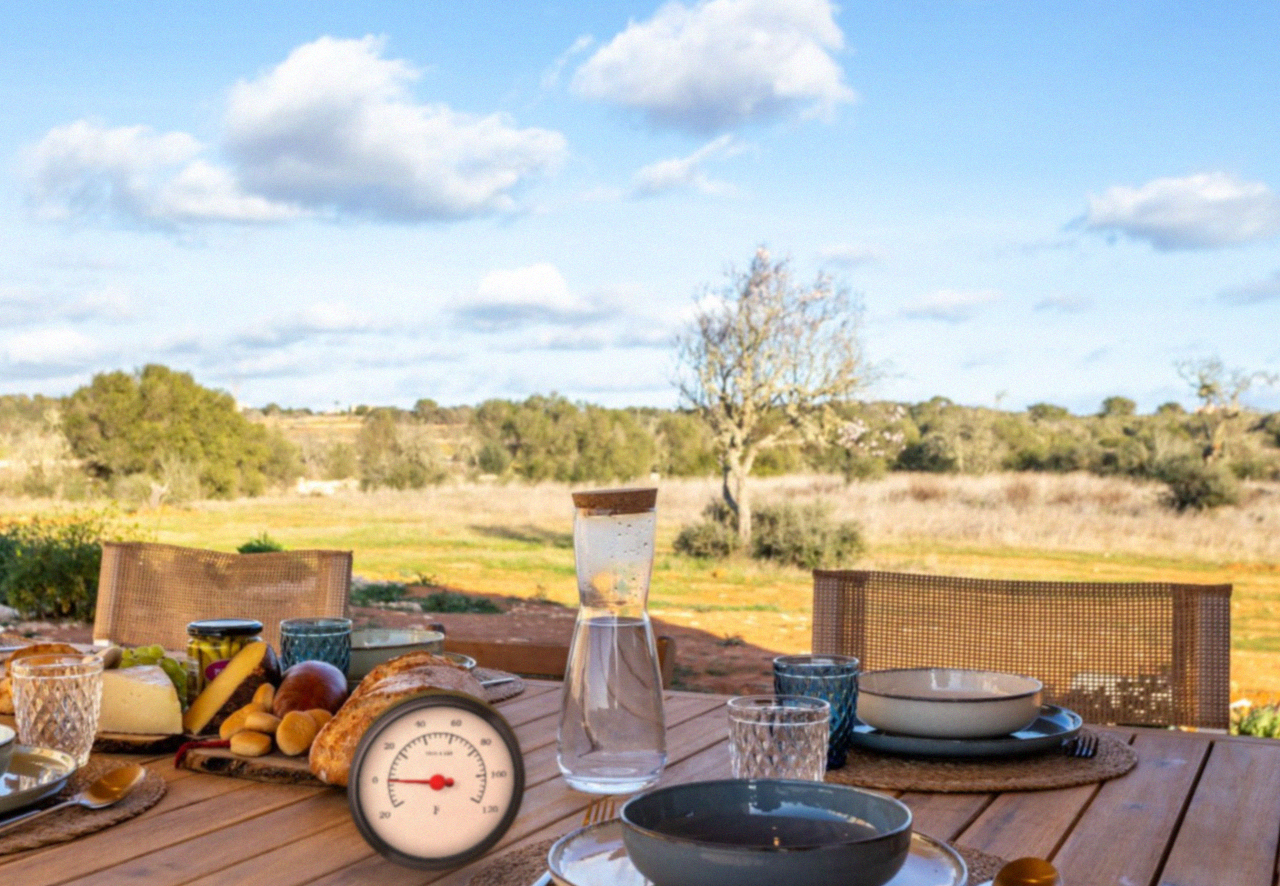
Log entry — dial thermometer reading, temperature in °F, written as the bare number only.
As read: 0
